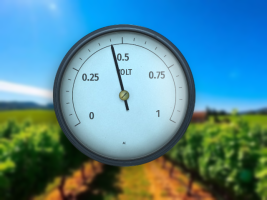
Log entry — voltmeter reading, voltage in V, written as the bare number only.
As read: 0.45
